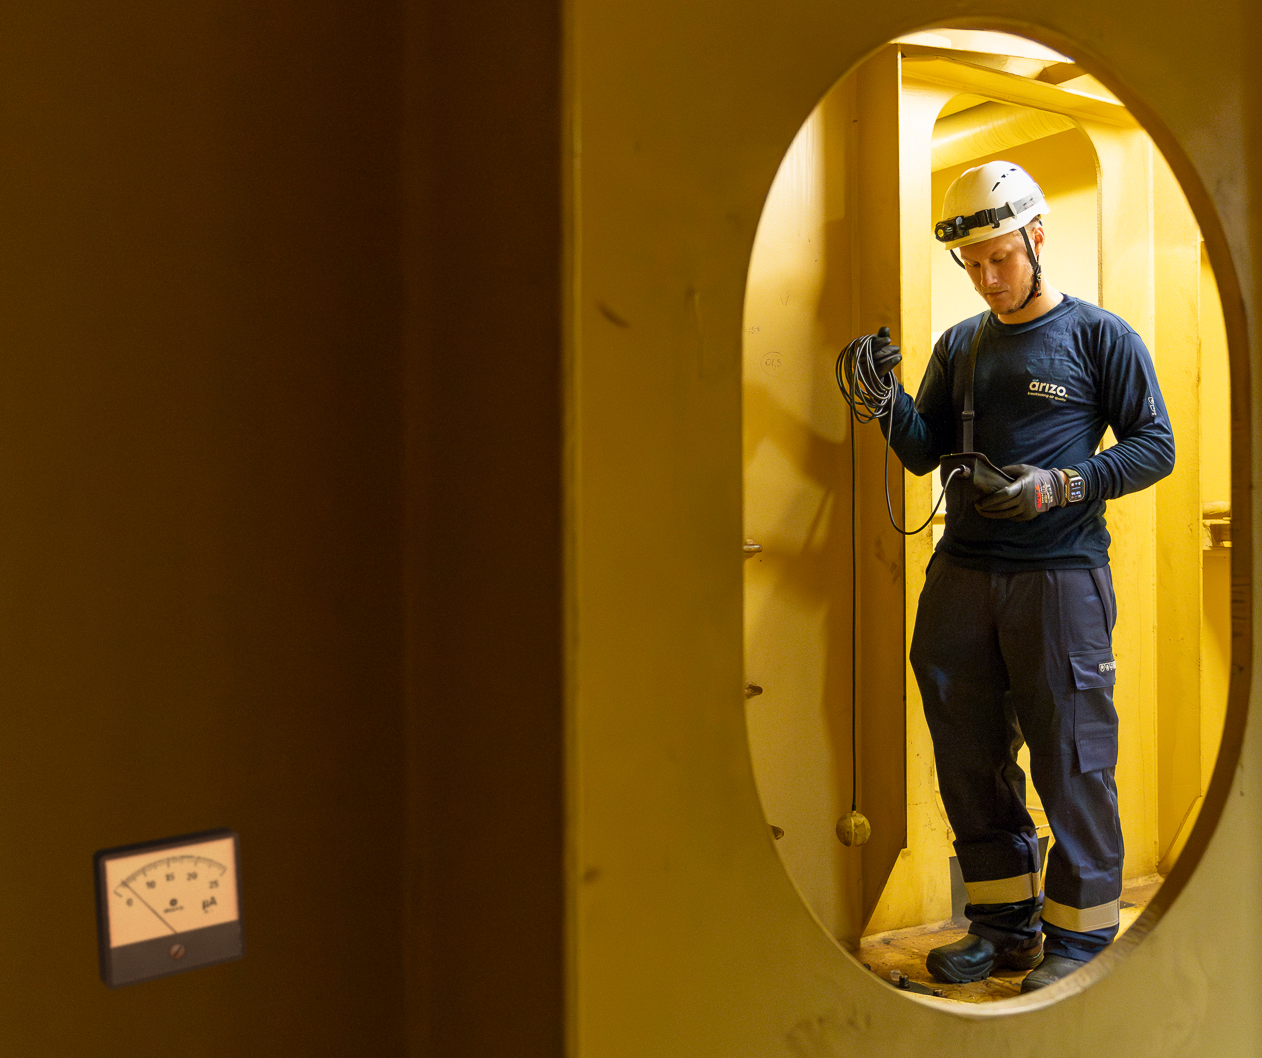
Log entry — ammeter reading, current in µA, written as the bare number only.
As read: 5
